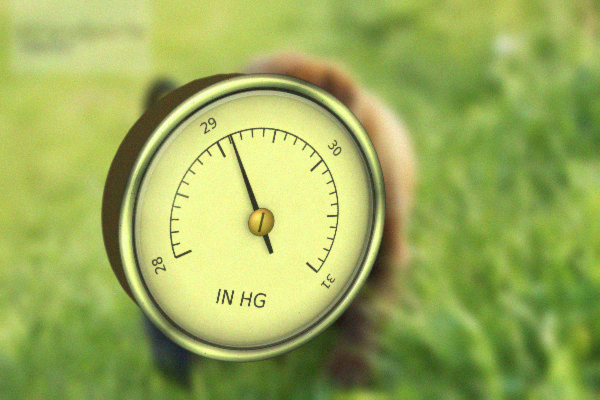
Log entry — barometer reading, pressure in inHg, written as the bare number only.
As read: 29.1
